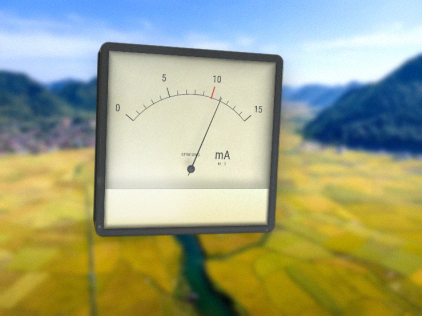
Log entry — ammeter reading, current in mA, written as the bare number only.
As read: 11
